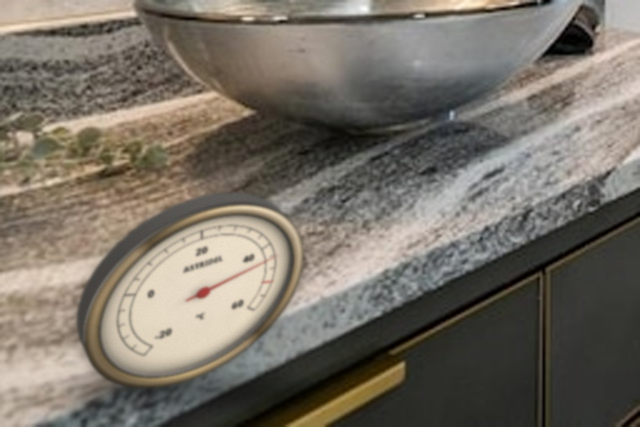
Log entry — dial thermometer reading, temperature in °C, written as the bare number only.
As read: 44
